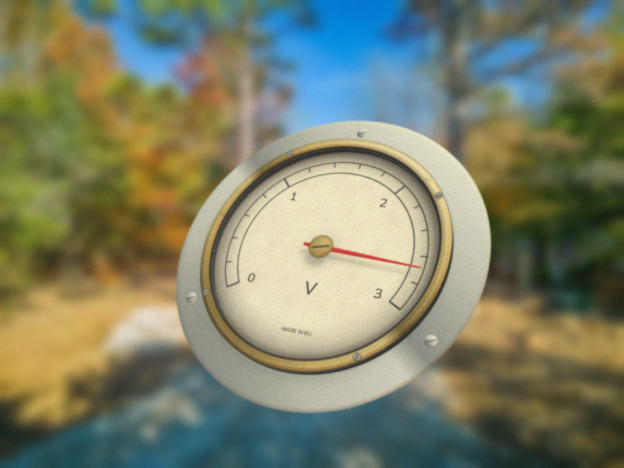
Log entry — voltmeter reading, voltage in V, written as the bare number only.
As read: 2.7
